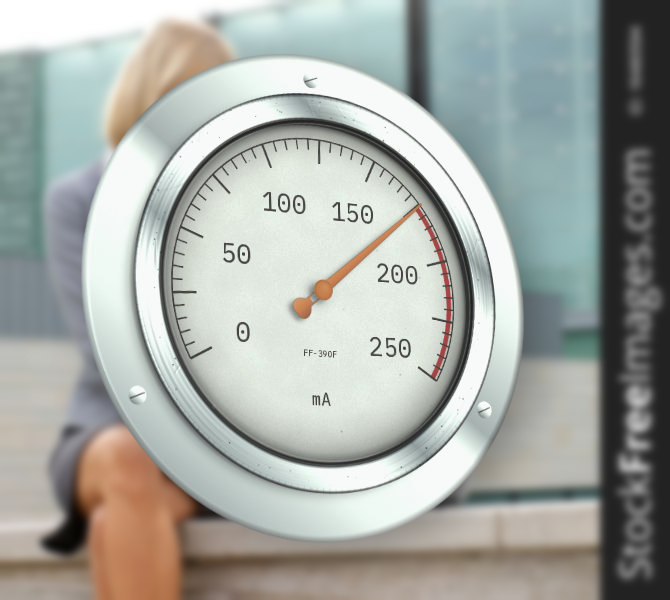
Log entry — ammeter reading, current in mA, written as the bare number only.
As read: 175
